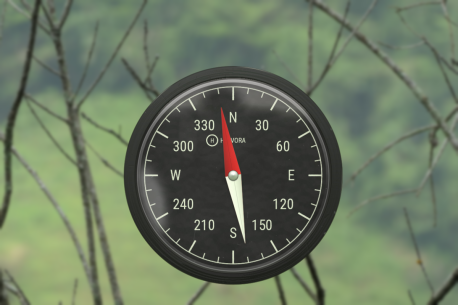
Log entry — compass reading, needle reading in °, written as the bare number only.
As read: 350
